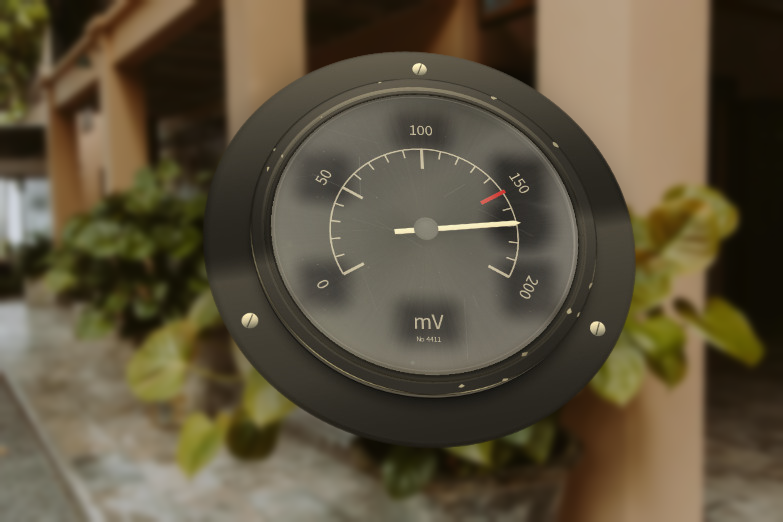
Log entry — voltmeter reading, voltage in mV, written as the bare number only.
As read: 170
